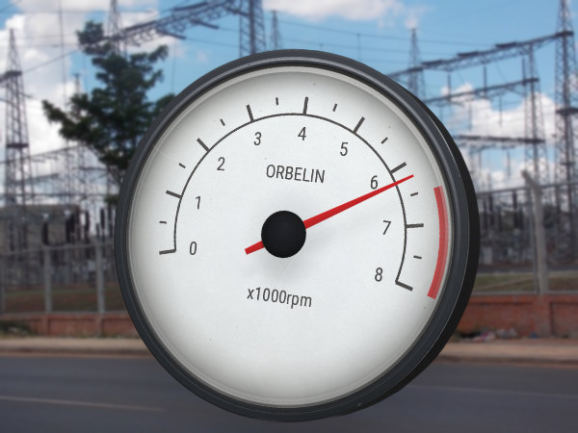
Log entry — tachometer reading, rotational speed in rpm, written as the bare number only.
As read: 6250
